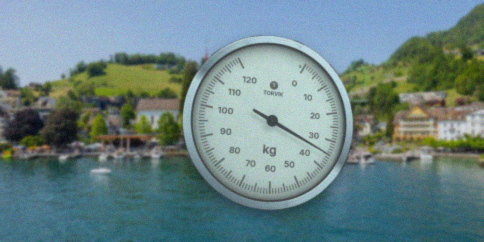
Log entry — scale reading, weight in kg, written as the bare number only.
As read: 35
